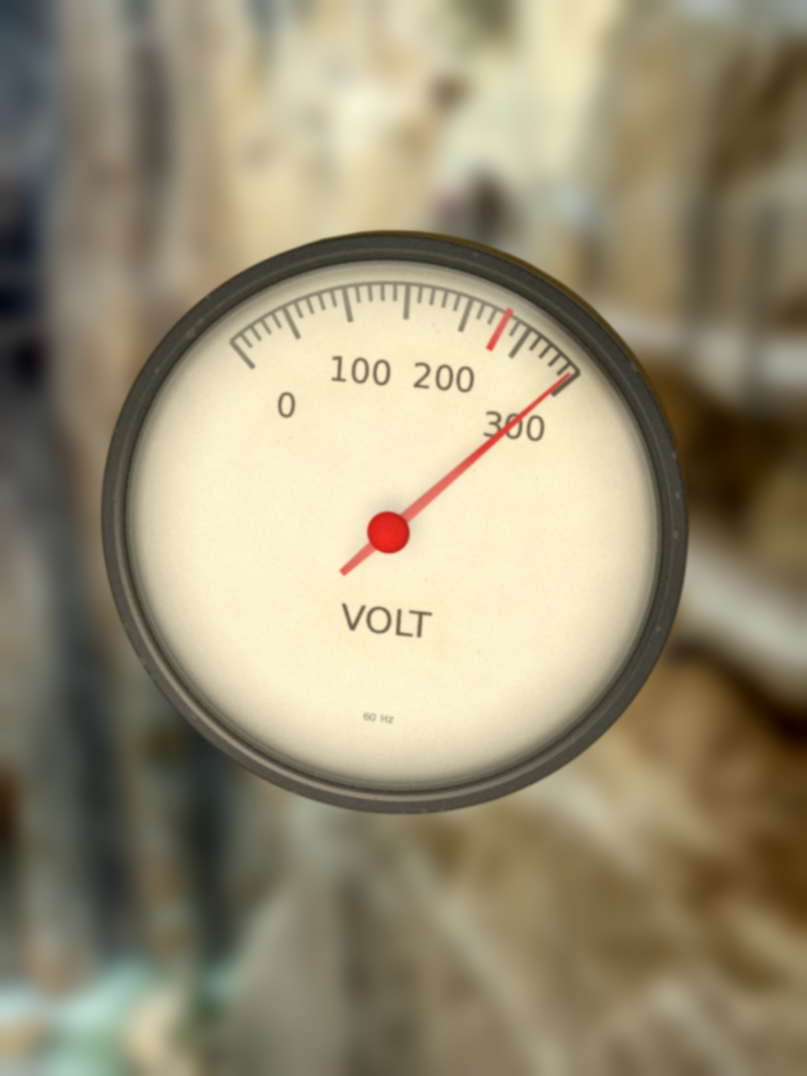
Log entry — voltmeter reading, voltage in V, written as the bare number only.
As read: 295
